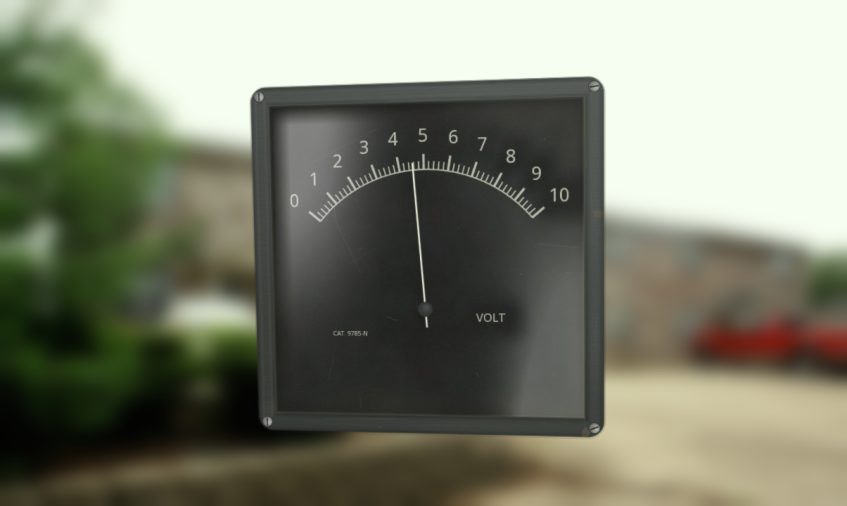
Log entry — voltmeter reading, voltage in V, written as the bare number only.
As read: 4.6
